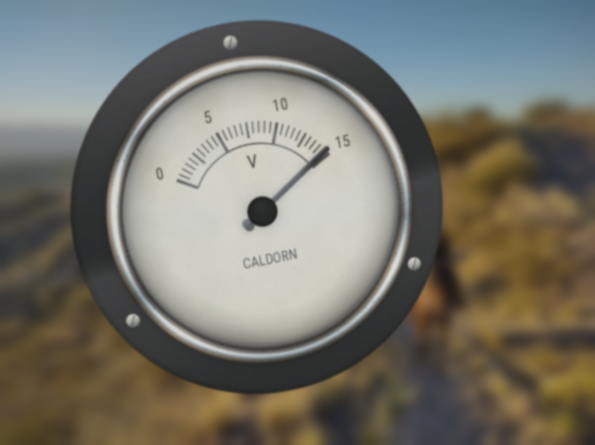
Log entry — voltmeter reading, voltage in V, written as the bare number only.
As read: 14.5
